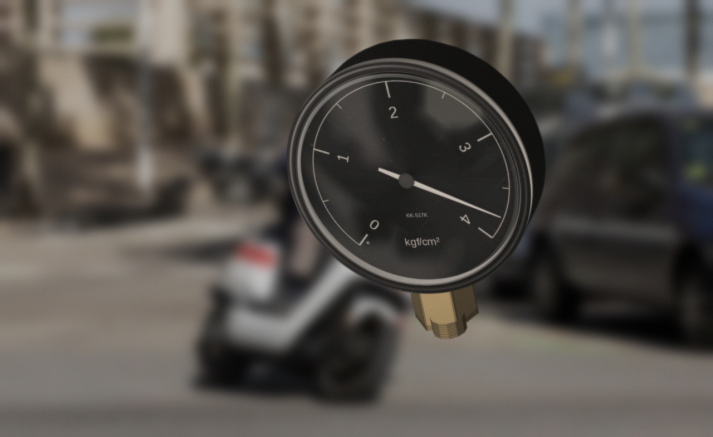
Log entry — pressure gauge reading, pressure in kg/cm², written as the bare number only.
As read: 3.75
